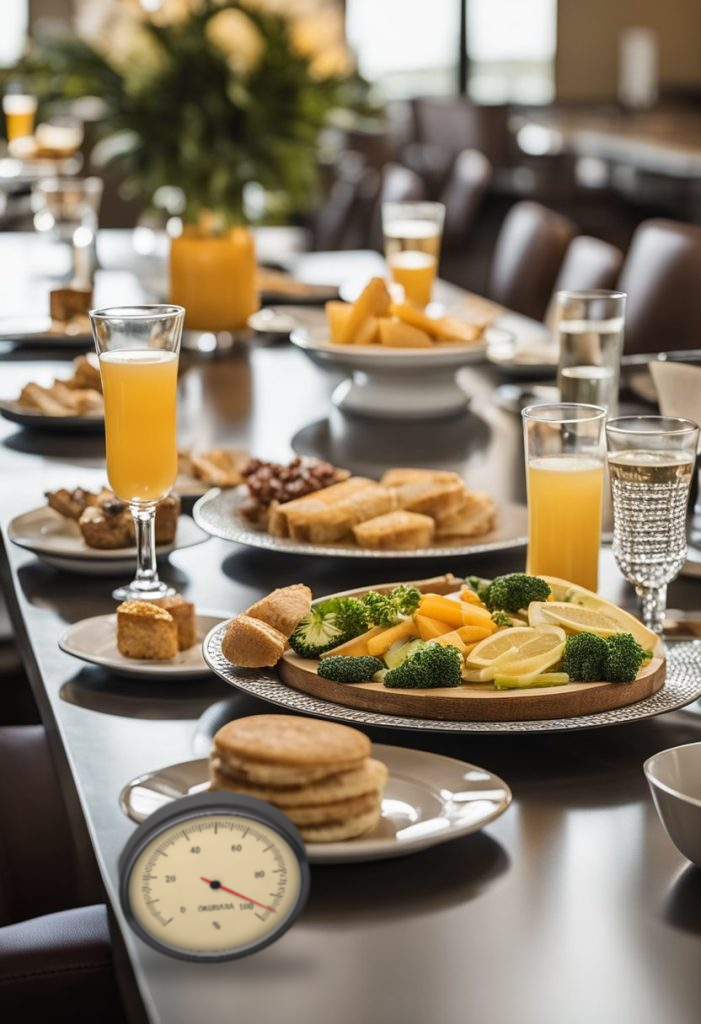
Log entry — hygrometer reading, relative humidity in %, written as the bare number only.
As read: 95
